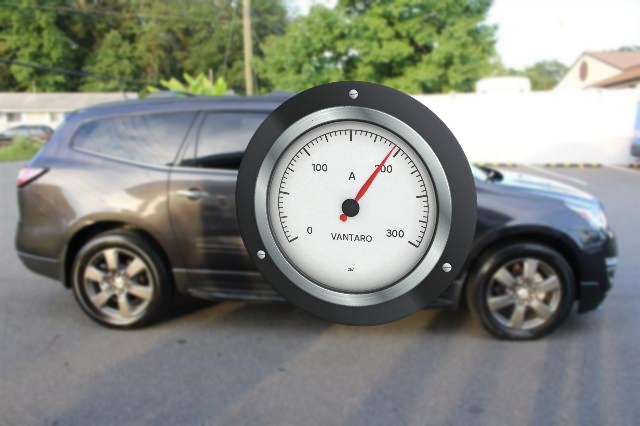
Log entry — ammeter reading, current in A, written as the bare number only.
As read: 195
